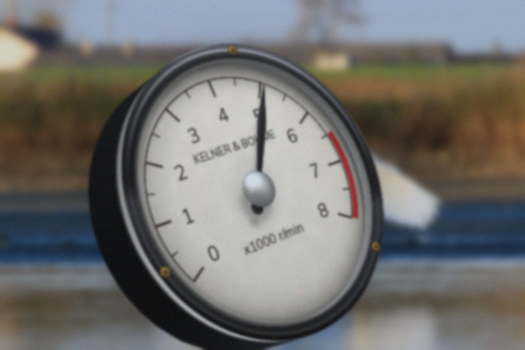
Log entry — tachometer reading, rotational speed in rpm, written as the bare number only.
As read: 5000
